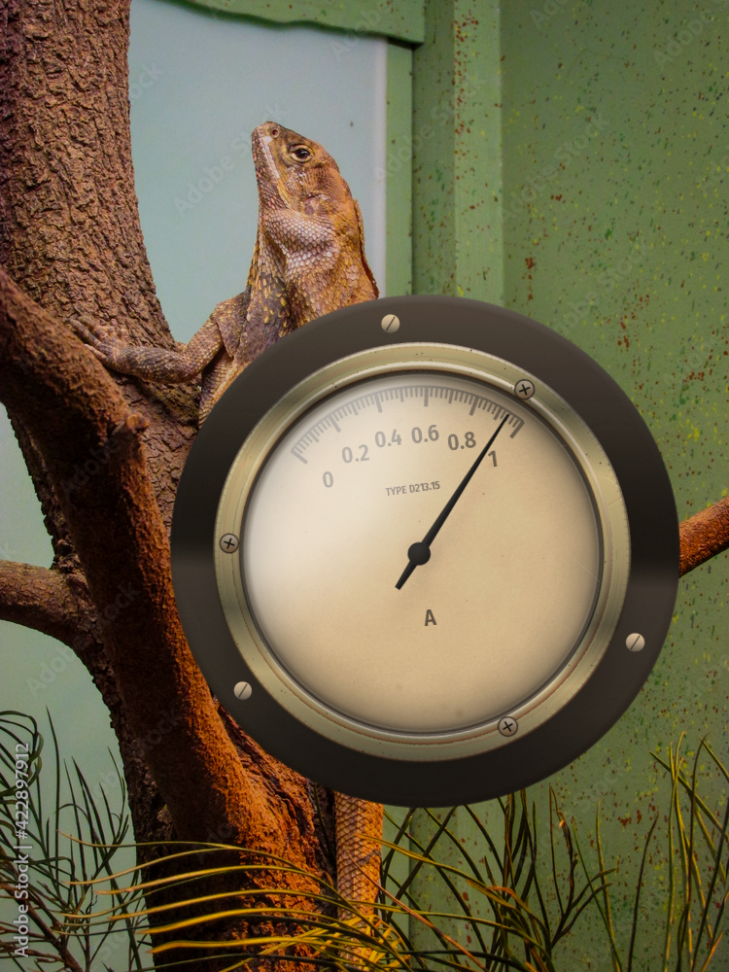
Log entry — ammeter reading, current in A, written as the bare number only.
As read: 0.94
